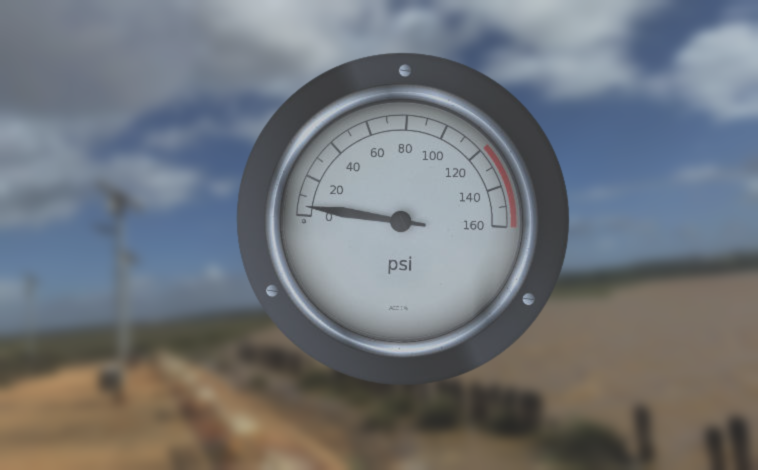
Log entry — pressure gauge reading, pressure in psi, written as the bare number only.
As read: 5
